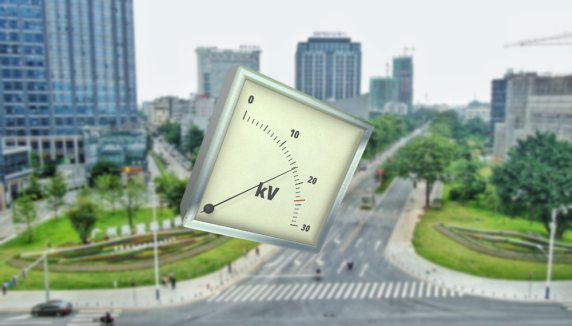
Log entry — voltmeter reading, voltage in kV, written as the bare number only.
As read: 16
